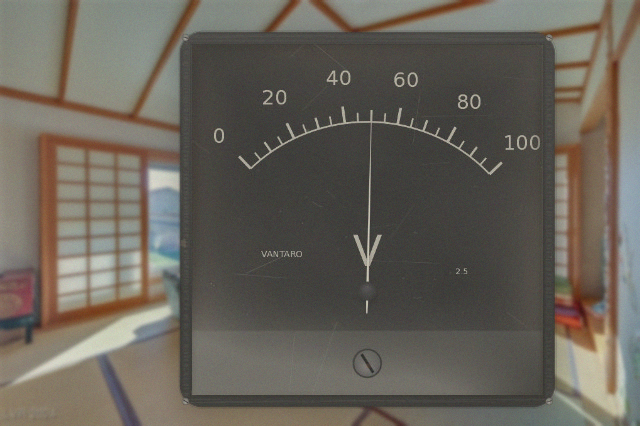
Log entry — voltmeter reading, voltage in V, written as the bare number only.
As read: 50
